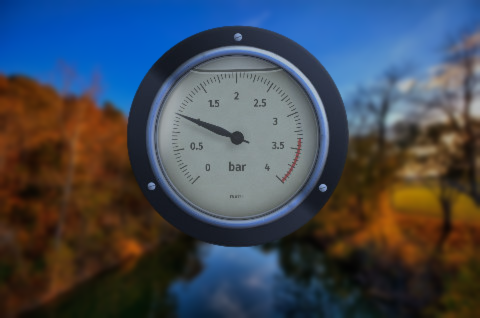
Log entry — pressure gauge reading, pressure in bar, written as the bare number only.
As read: 1
